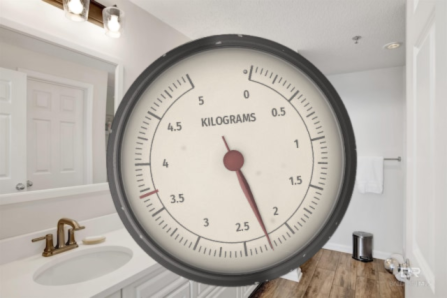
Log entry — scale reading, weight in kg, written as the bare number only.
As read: 2.25
